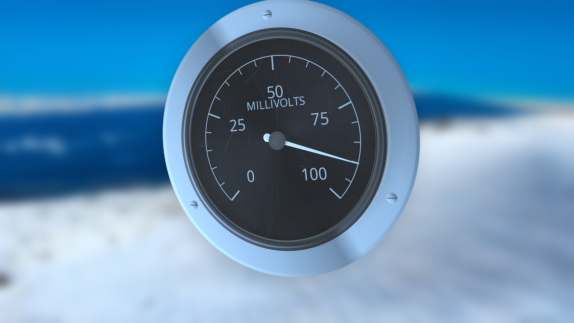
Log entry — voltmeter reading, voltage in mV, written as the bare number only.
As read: 90
